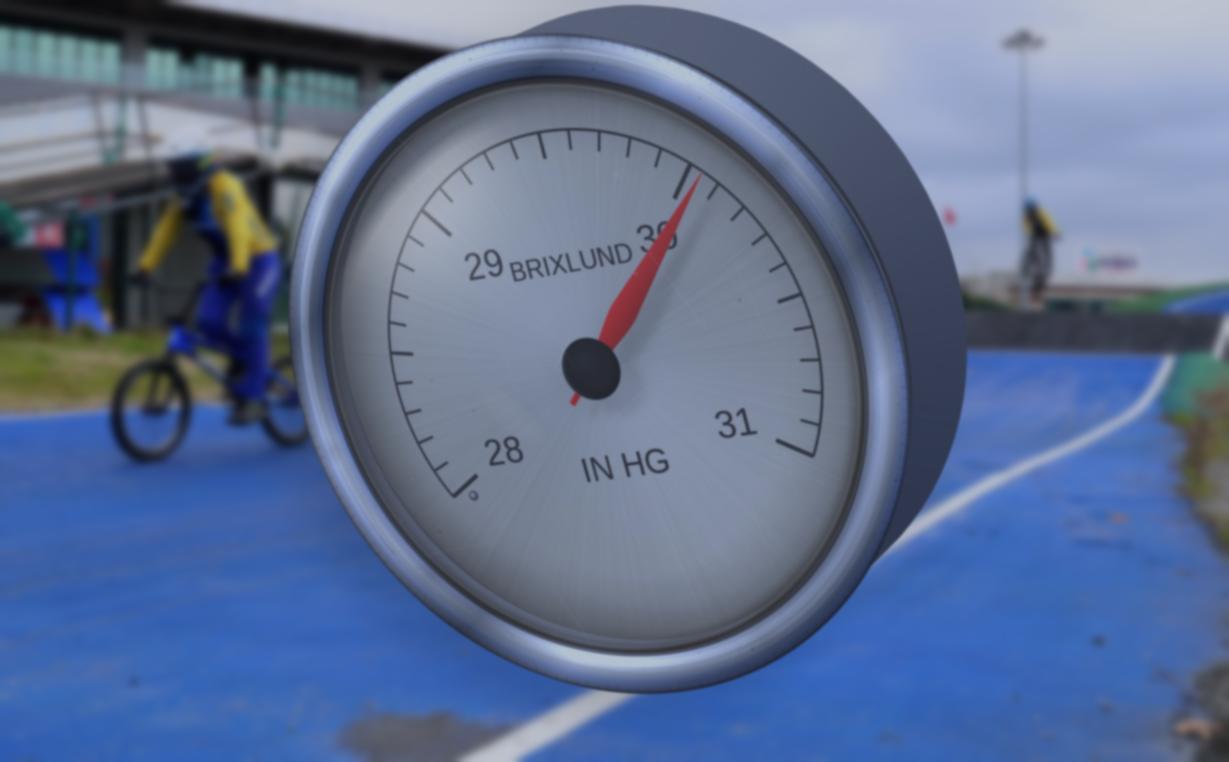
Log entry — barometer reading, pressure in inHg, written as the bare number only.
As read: 30.05
